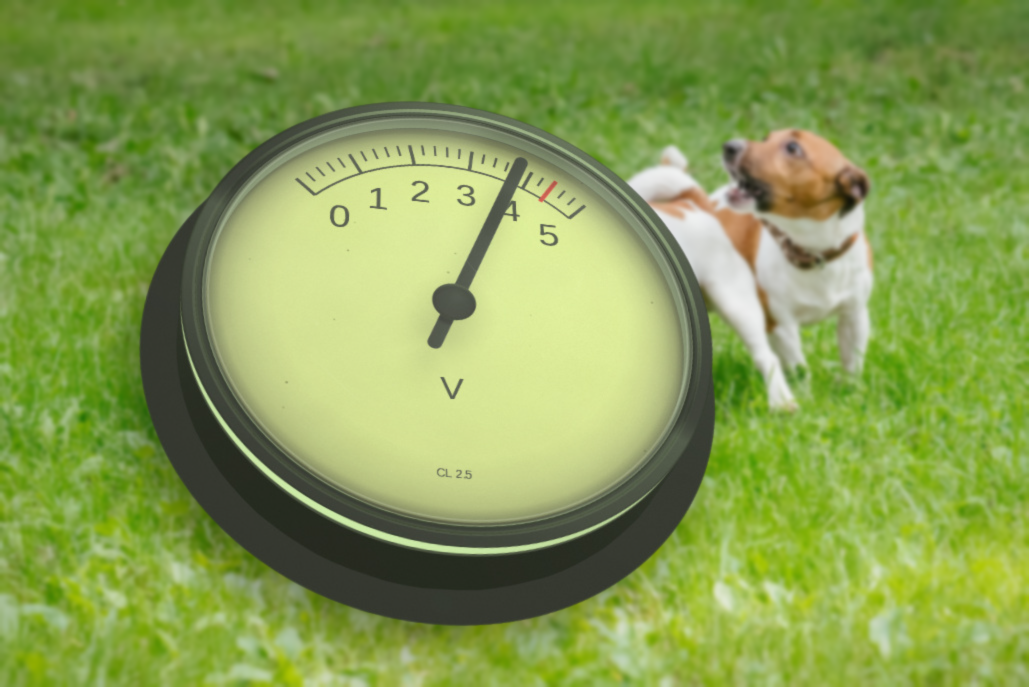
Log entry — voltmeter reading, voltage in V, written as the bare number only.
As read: 3.8
